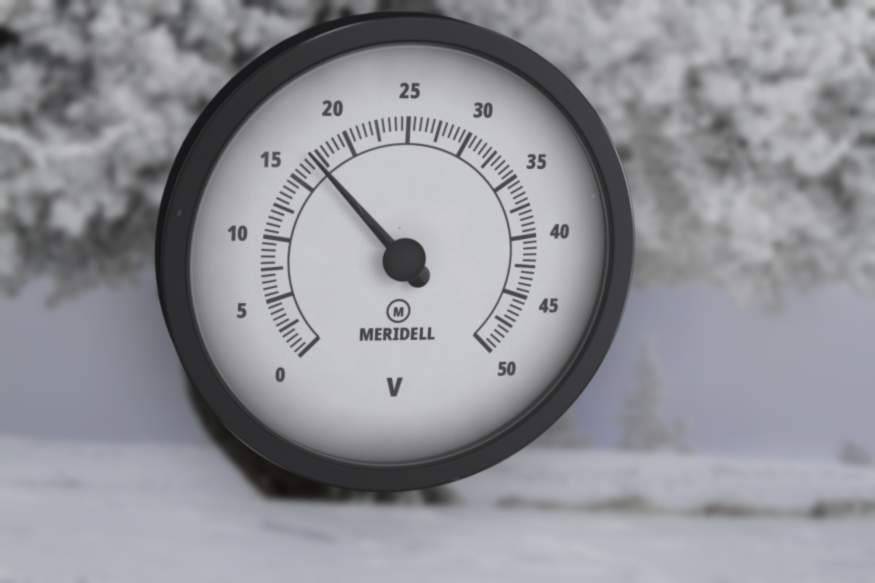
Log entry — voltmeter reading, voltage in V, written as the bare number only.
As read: 17
